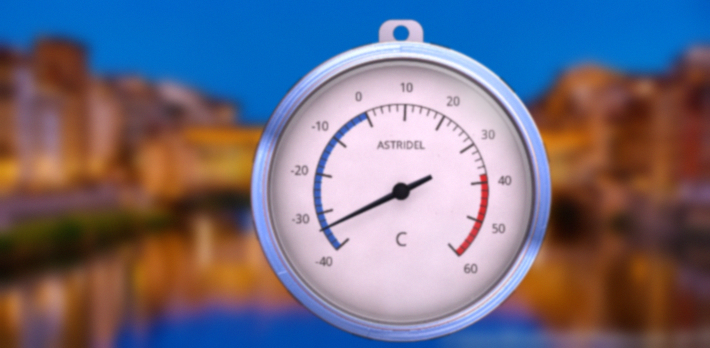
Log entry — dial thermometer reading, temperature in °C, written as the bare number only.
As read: -34
